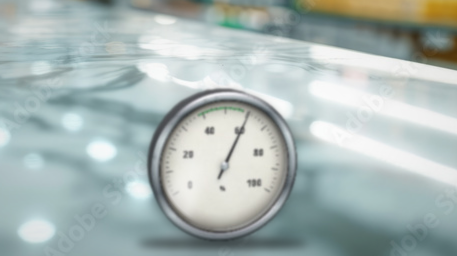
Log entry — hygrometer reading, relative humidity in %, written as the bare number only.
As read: 60
